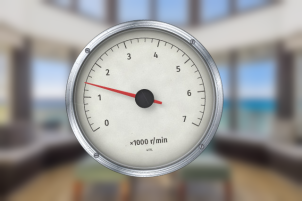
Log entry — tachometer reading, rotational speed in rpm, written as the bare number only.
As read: 1400
